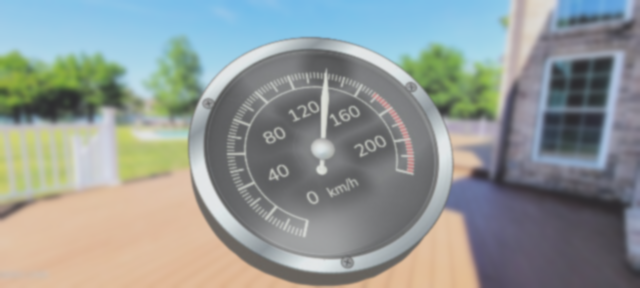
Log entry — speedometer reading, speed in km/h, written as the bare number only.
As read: 140
